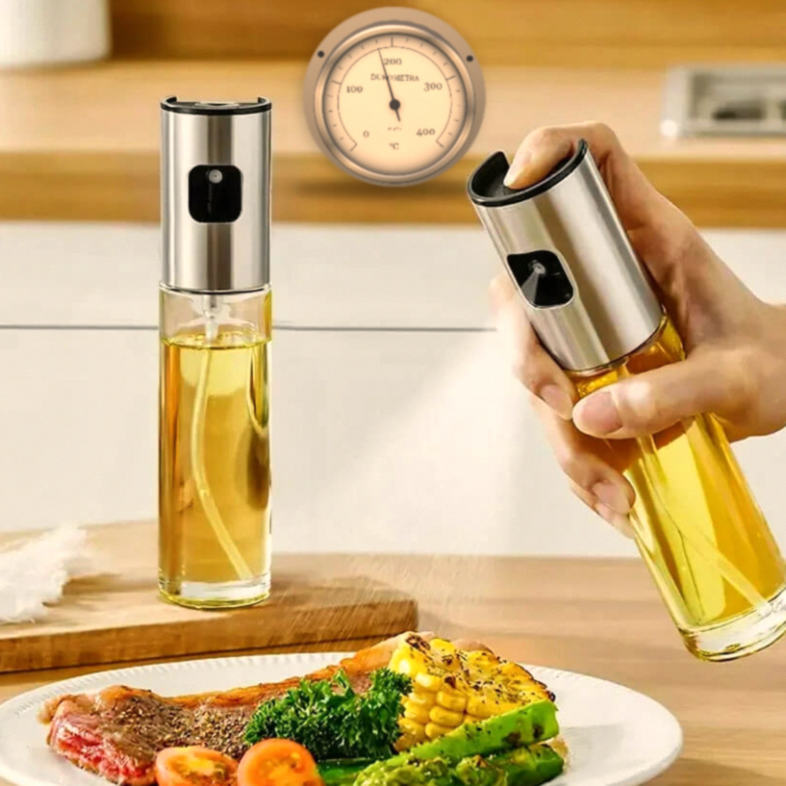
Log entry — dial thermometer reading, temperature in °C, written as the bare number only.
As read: 180
